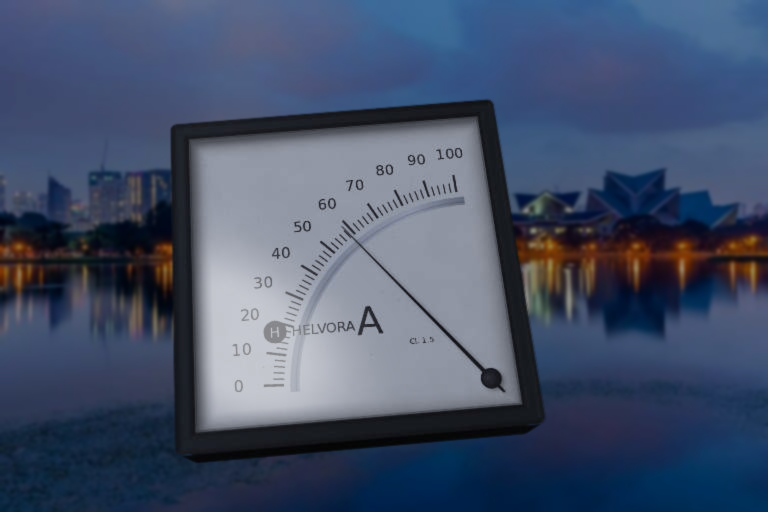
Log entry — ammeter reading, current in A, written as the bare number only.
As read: 58
